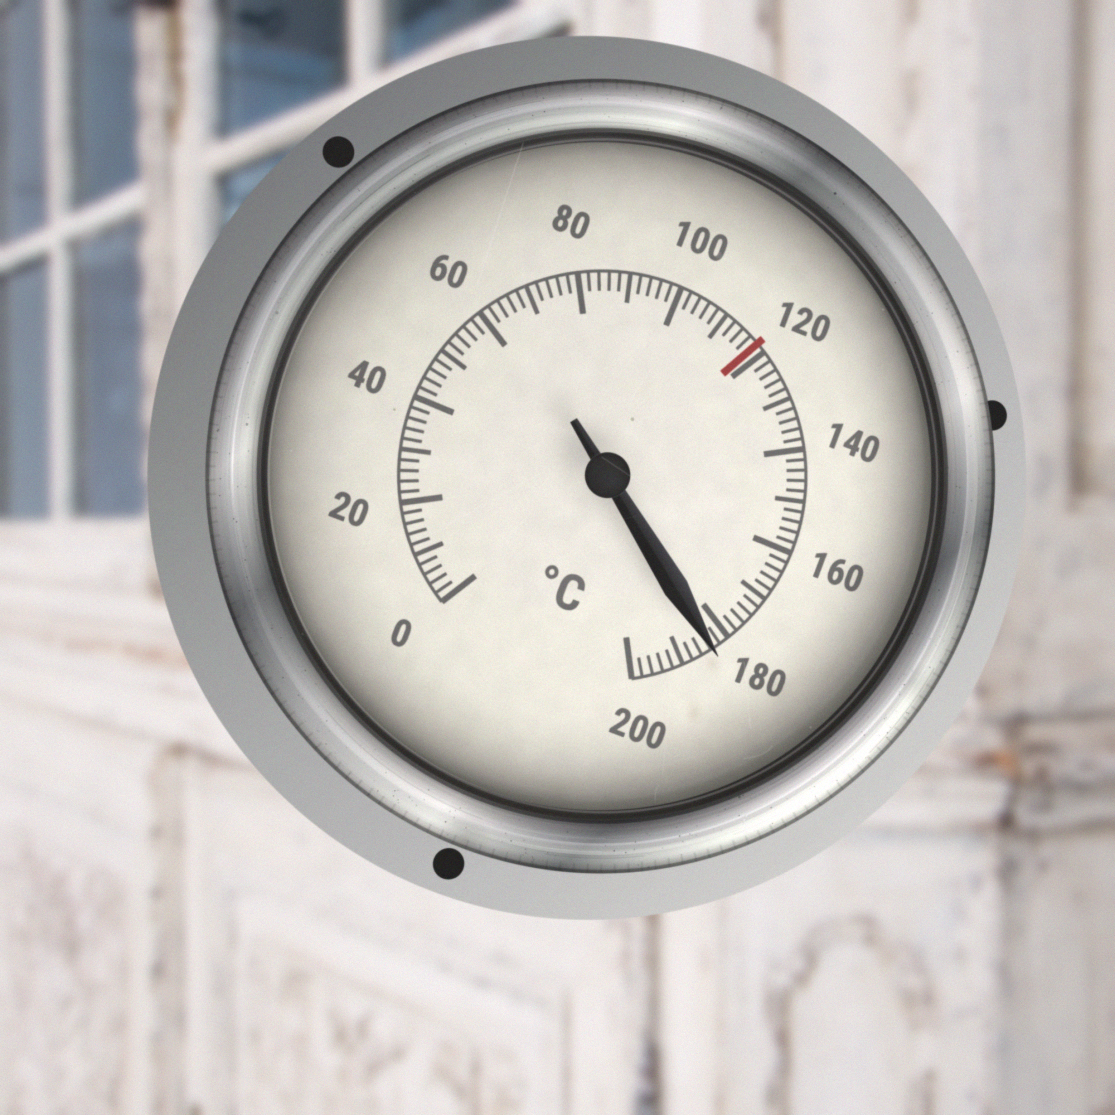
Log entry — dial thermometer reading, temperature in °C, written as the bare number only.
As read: 184
